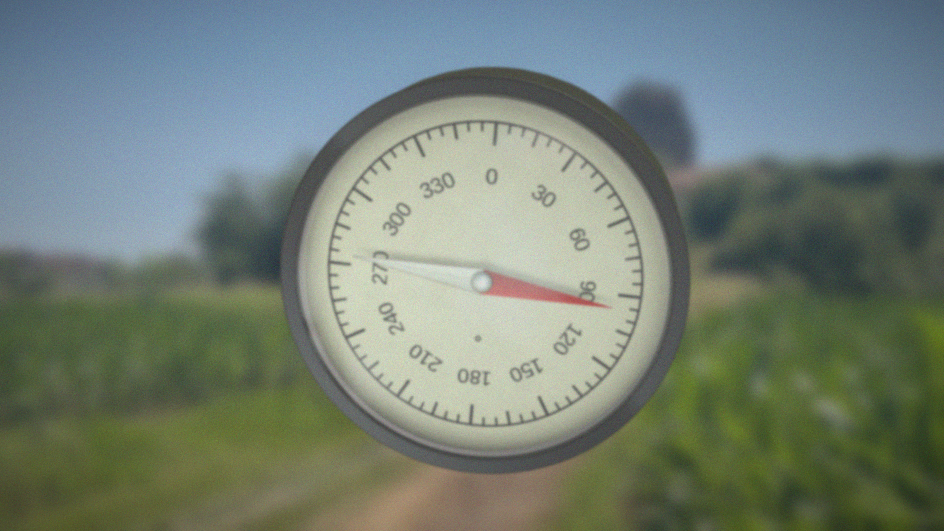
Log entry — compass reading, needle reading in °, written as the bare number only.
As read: 95
